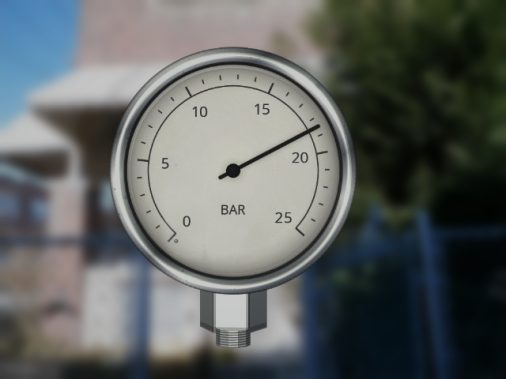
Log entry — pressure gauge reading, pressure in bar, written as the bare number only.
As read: 18.5
